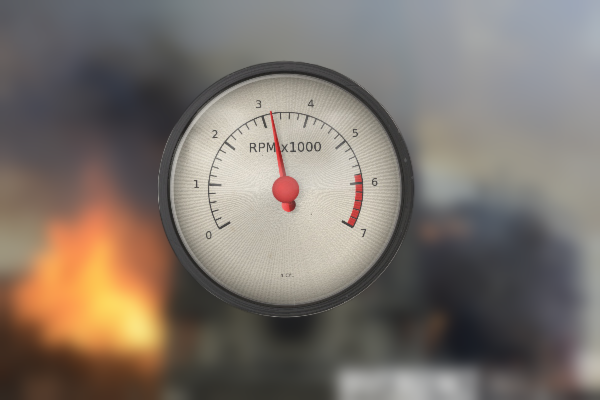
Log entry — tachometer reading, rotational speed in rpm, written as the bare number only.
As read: 3200
